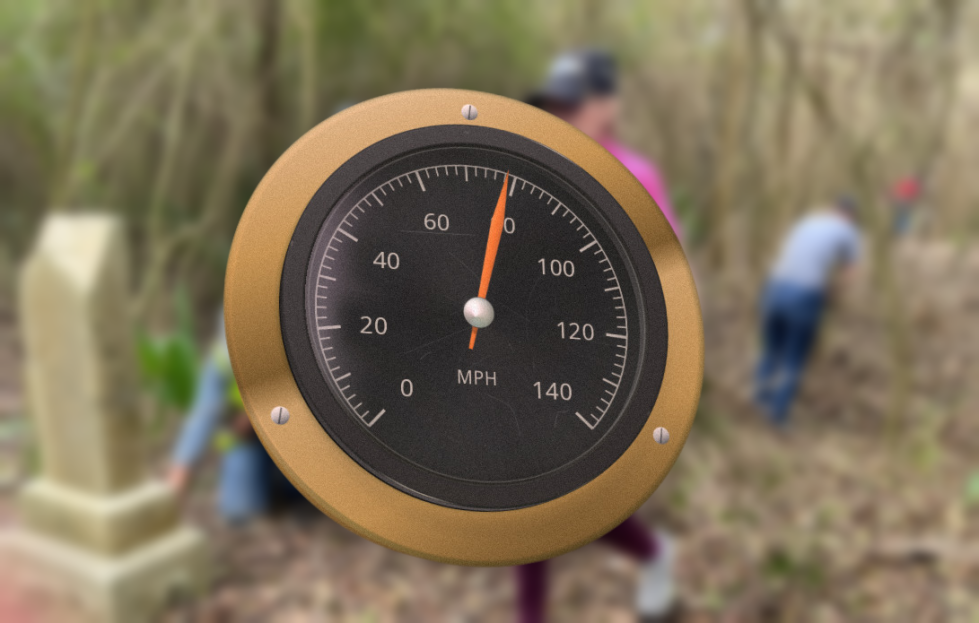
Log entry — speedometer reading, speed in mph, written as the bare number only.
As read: 78
